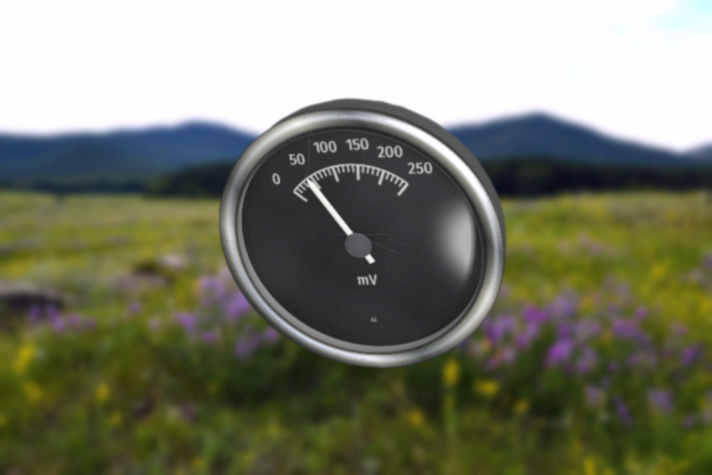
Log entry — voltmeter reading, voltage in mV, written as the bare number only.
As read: 50
